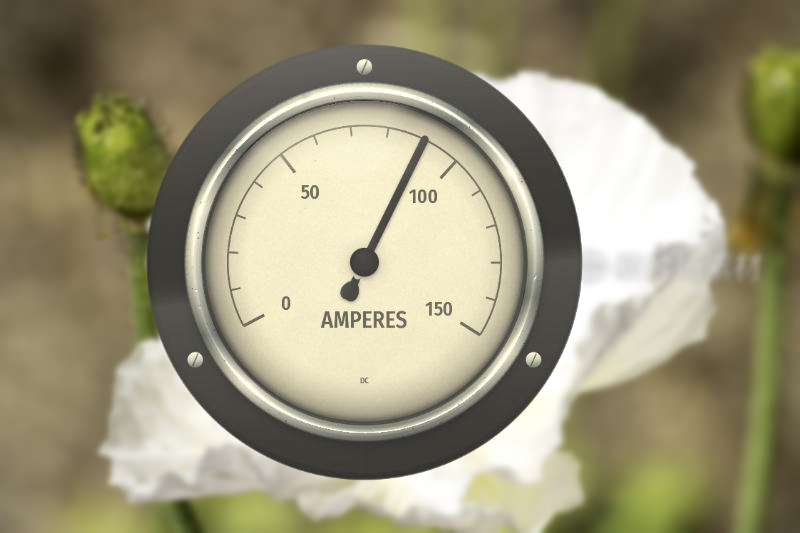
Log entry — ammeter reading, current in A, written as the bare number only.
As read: 90
